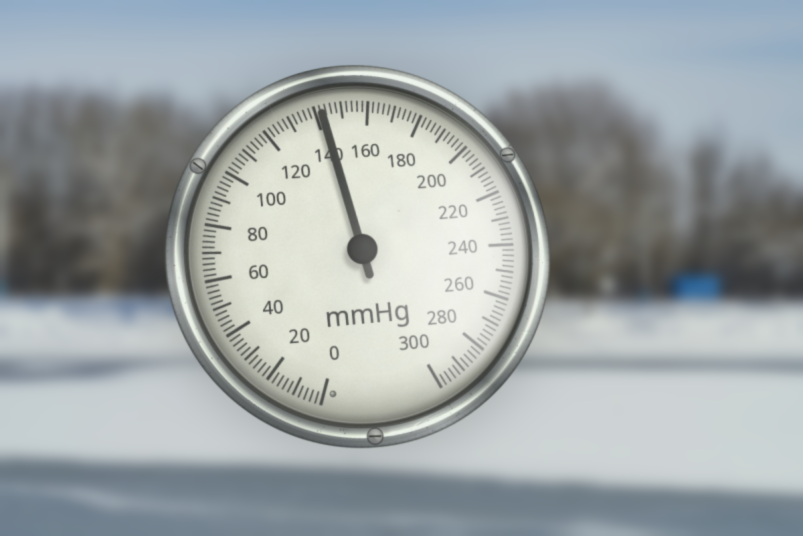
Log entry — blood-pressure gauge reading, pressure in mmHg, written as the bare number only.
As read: 142
